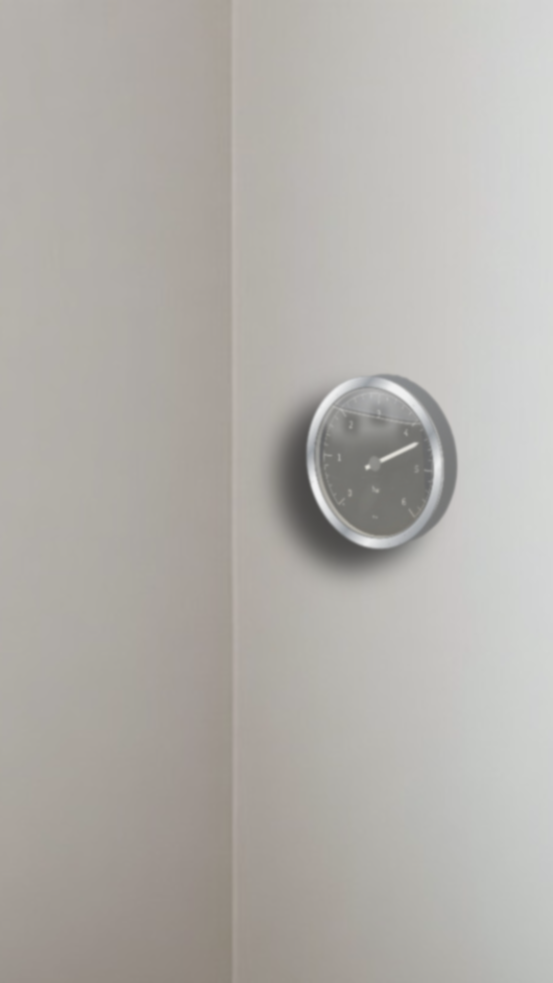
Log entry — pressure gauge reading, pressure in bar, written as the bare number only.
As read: 4.4
